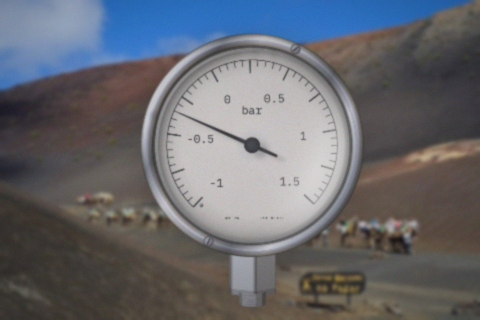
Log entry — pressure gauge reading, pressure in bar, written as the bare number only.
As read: -0.35
